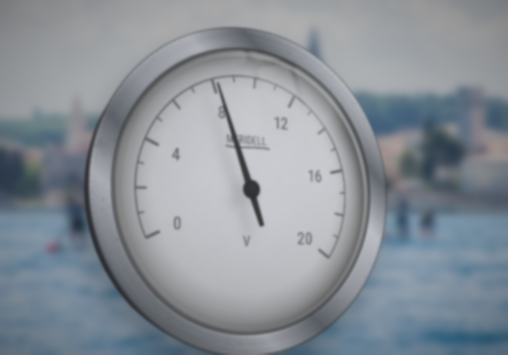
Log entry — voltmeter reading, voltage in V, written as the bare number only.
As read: 8
